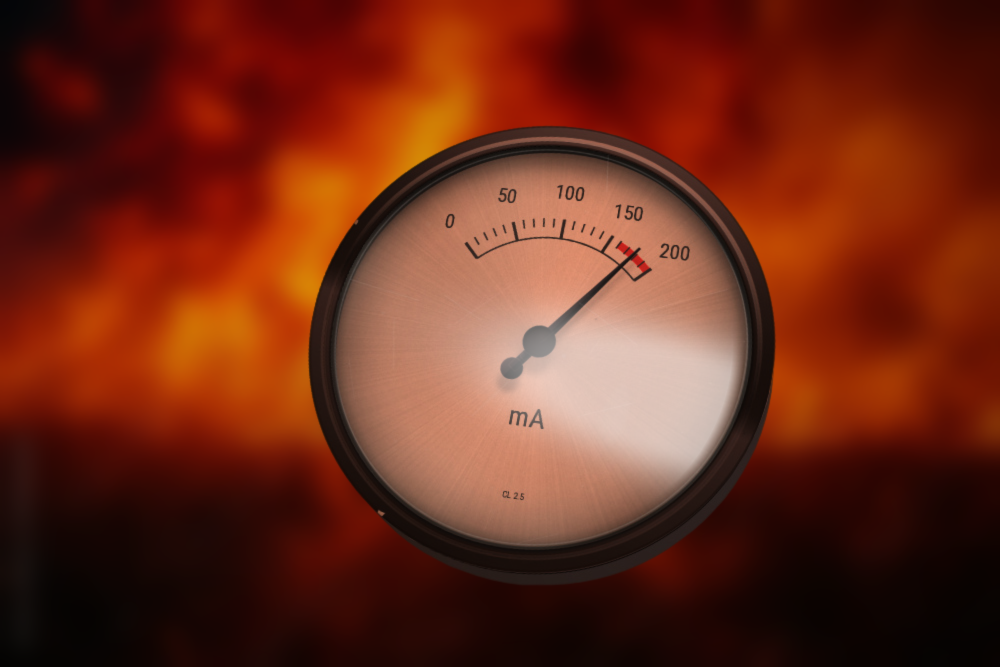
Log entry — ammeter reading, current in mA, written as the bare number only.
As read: 180
